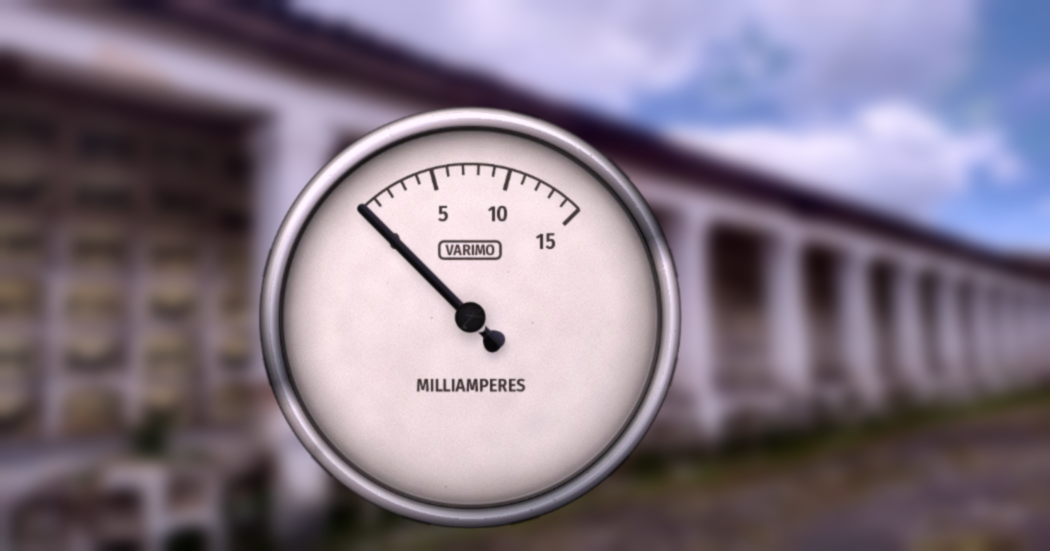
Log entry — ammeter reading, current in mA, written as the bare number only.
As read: 0
